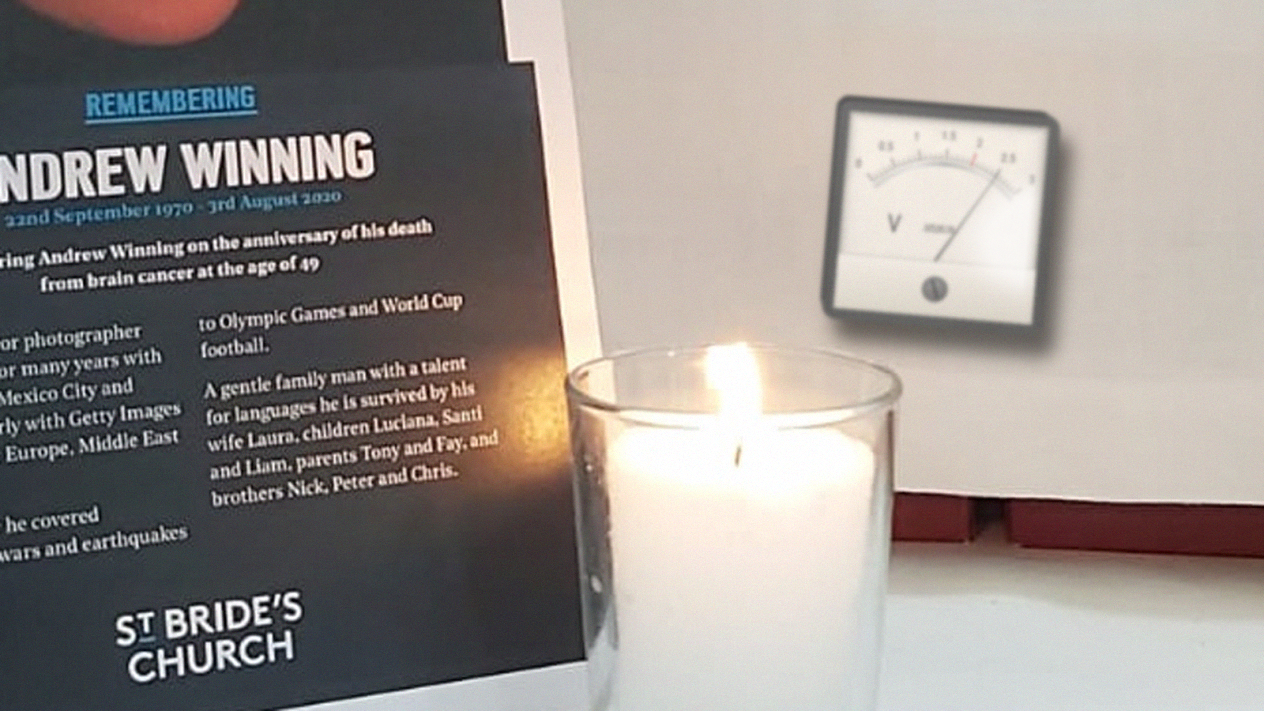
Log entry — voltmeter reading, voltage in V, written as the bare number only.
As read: 2.5
